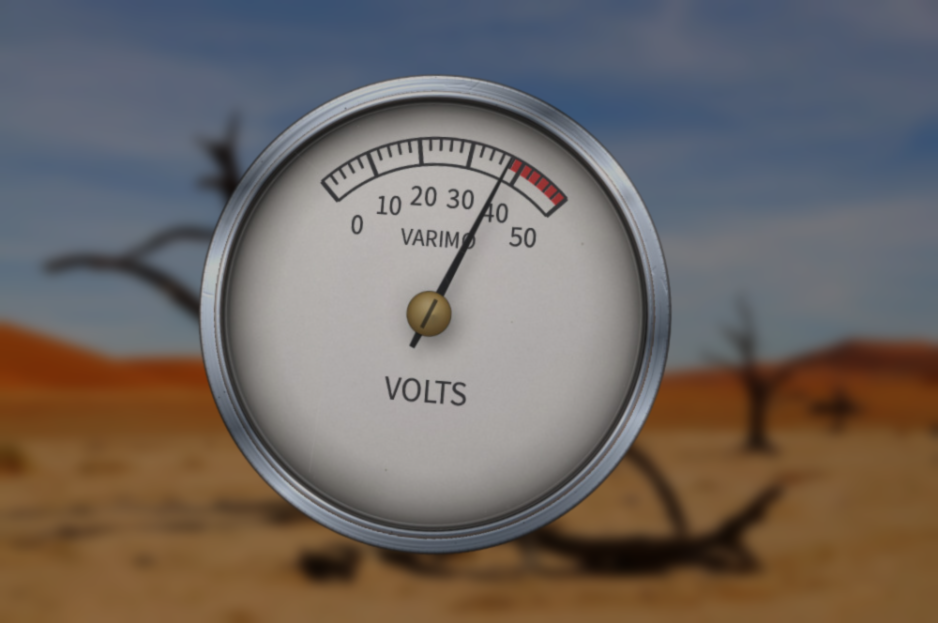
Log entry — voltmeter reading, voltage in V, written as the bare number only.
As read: 38
